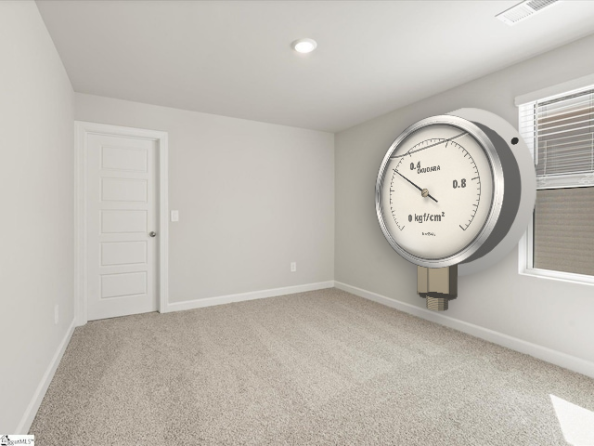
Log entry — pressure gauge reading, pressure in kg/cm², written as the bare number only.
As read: 0.3
